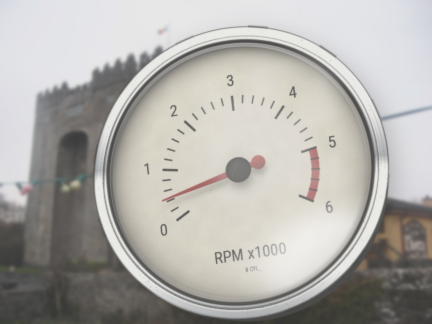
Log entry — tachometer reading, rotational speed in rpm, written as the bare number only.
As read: 400
